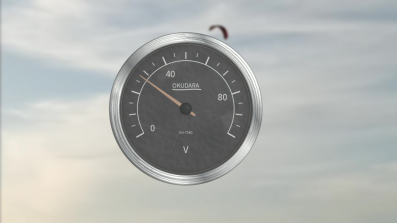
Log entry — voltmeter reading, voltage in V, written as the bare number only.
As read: 27.5
